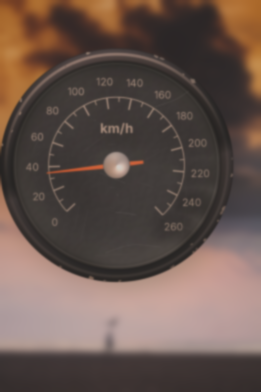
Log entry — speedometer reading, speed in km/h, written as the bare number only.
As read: 35
